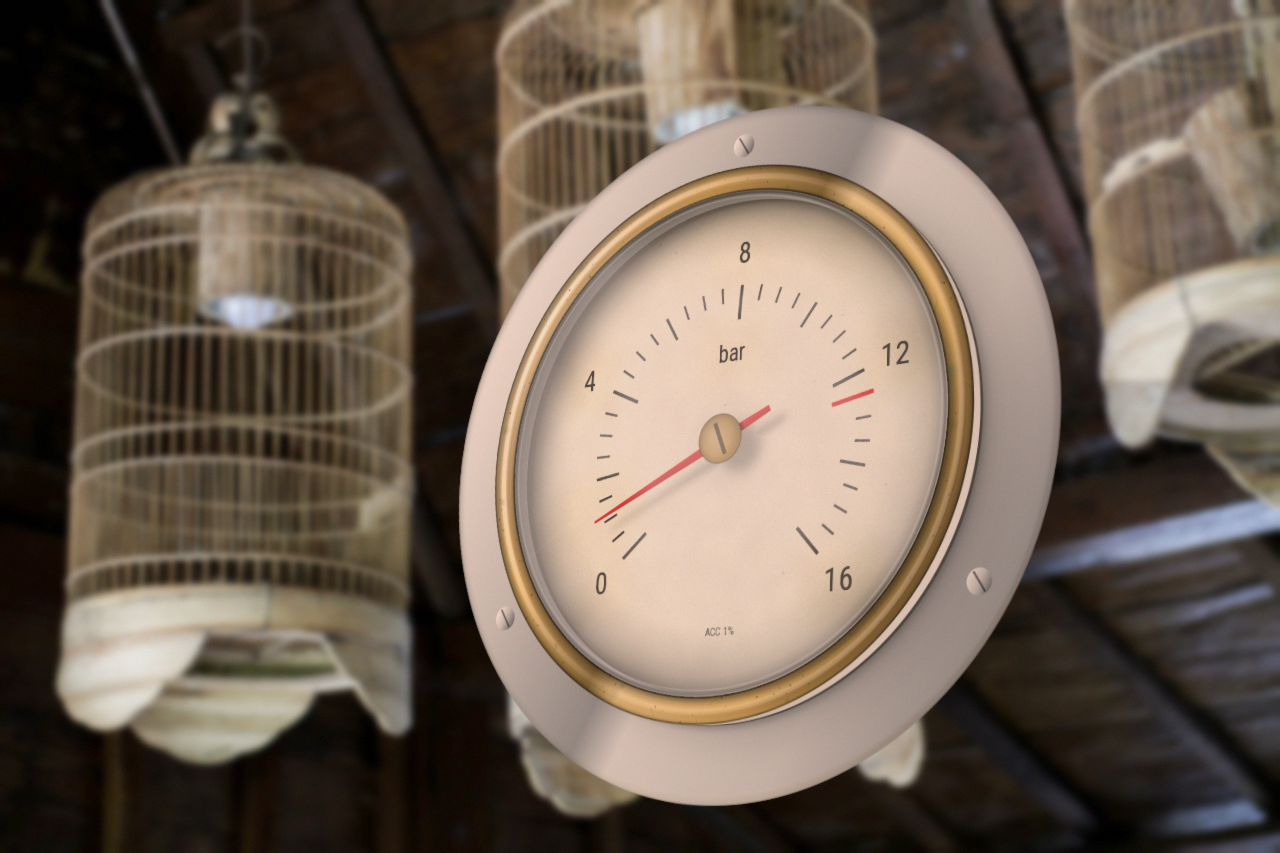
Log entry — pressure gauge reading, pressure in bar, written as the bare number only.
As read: 1
